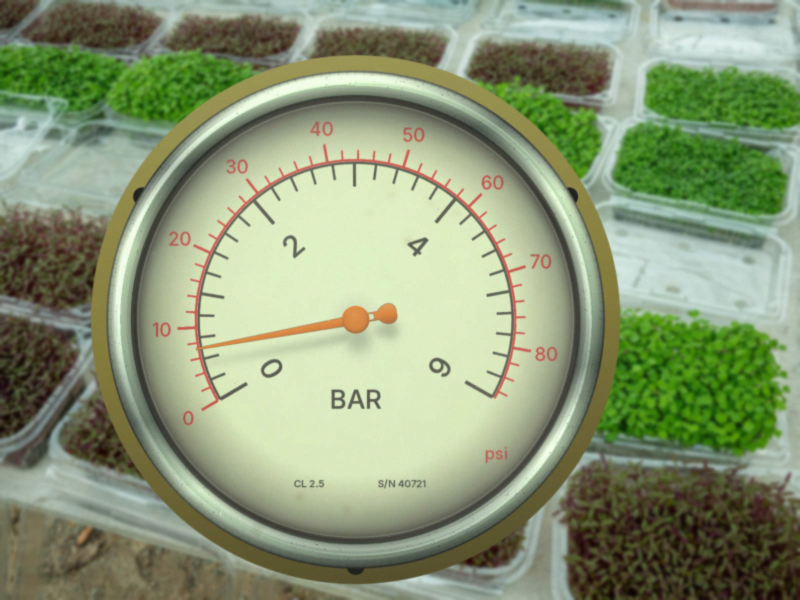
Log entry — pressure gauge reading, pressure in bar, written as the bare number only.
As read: 0.5
